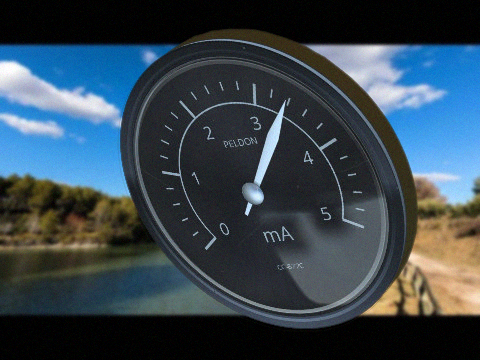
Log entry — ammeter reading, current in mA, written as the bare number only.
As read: 3.4
